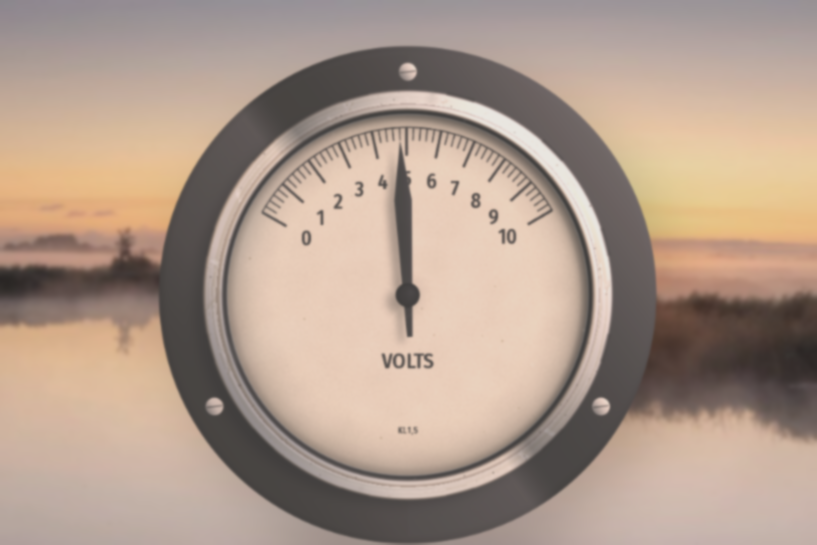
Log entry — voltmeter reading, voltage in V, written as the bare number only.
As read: 4.8
